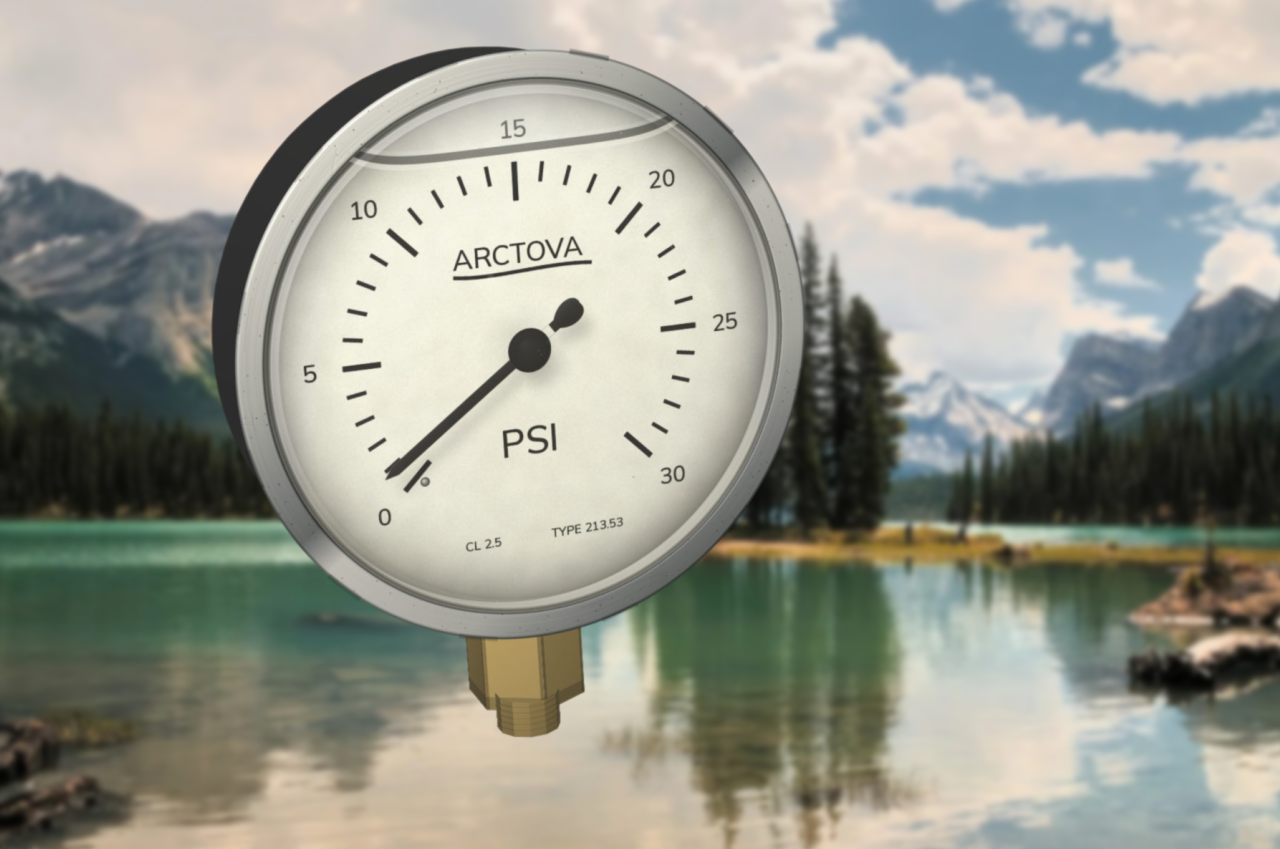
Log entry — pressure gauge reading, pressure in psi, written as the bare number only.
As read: 1
